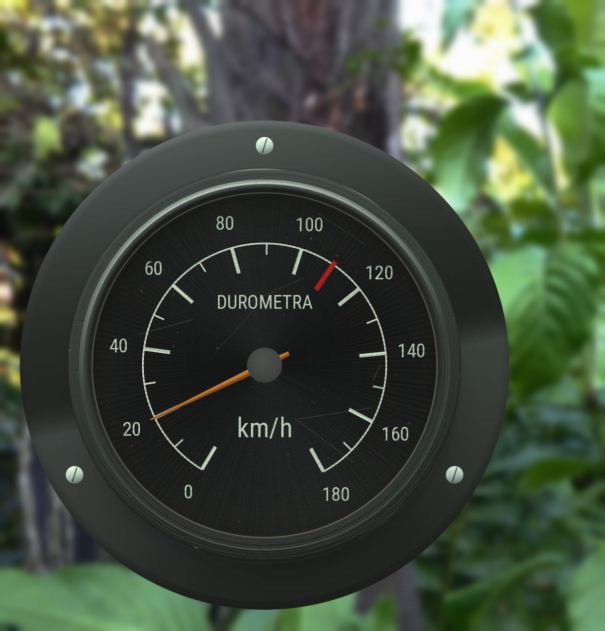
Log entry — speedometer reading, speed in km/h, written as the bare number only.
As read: 20
